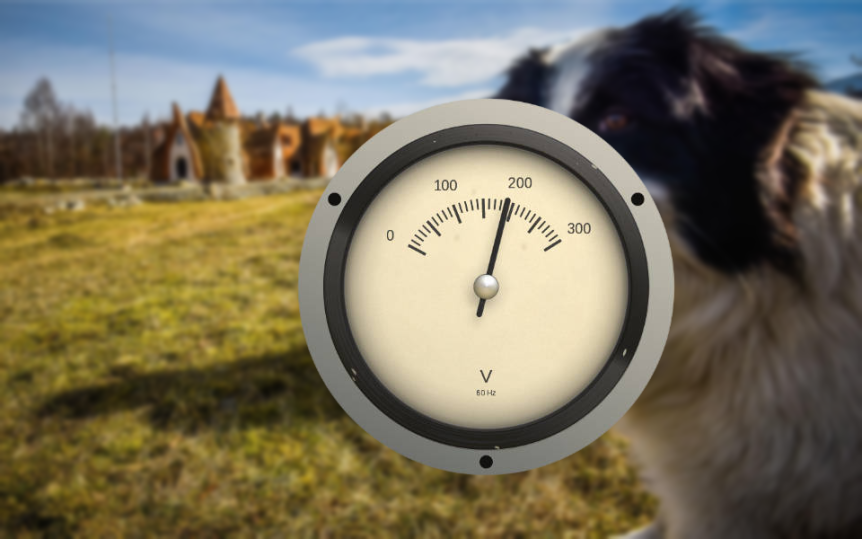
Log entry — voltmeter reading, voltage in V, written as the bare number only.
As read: 190
